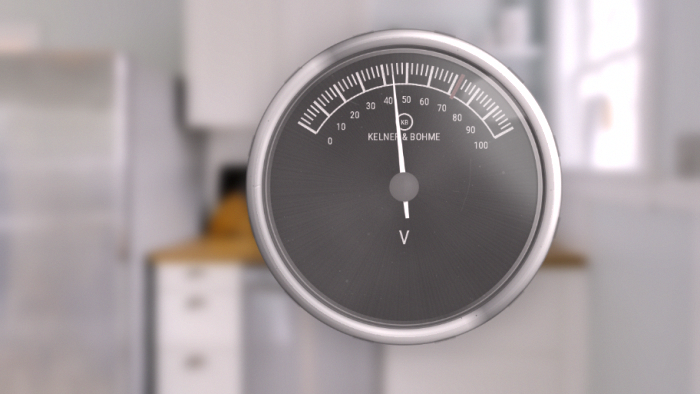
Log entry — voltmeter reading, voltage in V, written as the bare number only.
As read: 44
